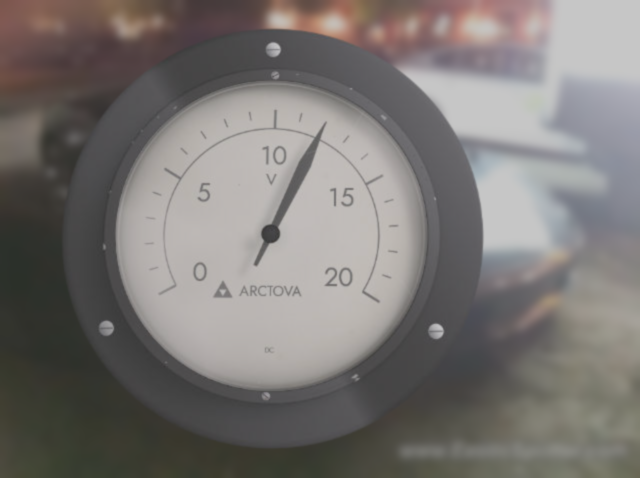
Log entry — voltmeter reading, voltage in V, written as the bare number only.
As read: 12
